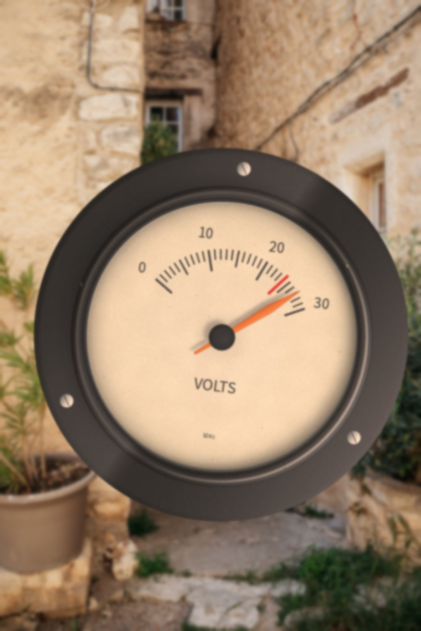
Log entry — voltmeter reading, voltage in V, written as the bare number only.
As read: 27
